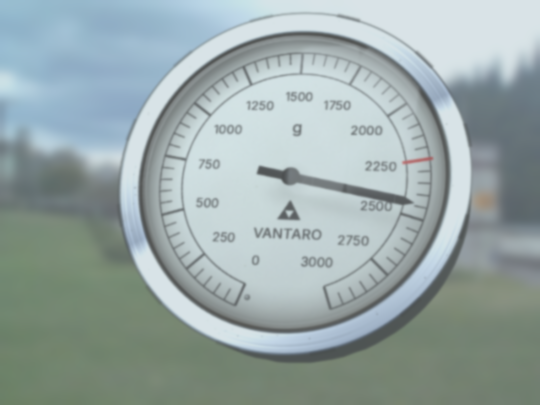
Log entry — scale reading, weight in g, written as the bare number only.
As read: 2450
